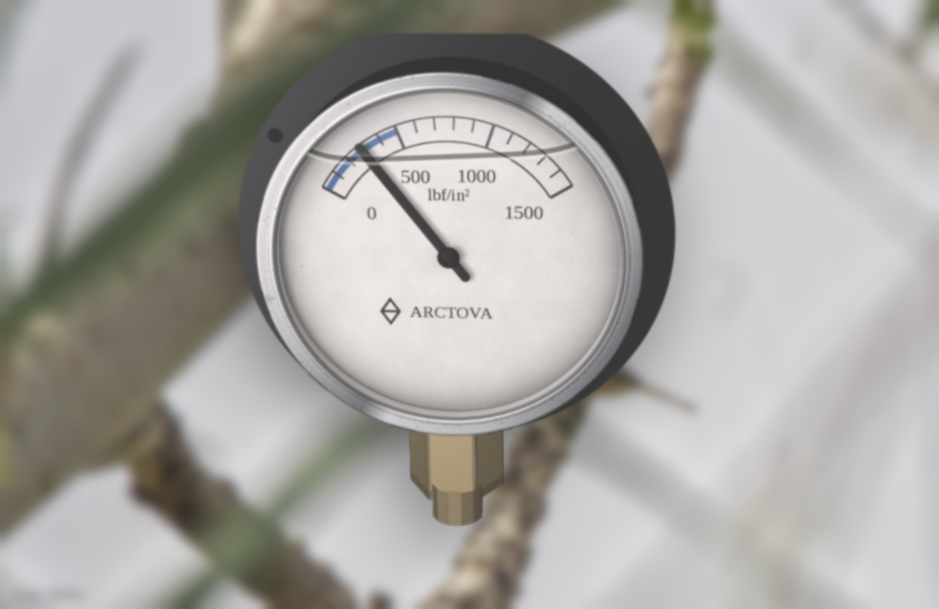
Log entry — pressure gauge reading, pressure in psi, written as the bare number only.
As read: 300
